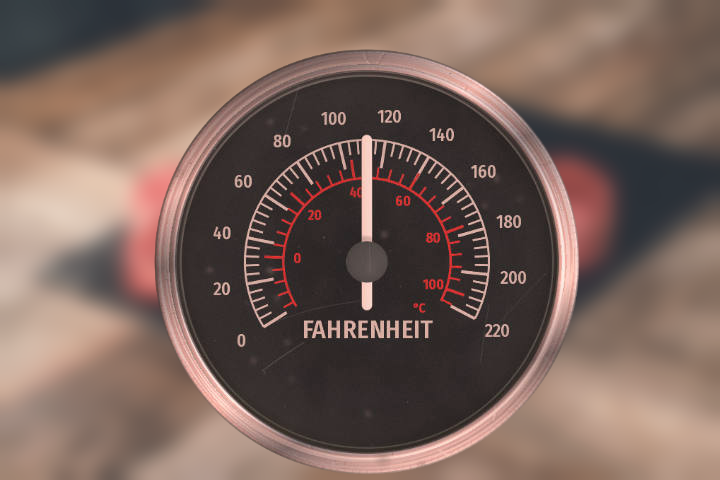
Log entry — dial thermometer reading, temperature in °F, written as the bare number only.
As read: 112
